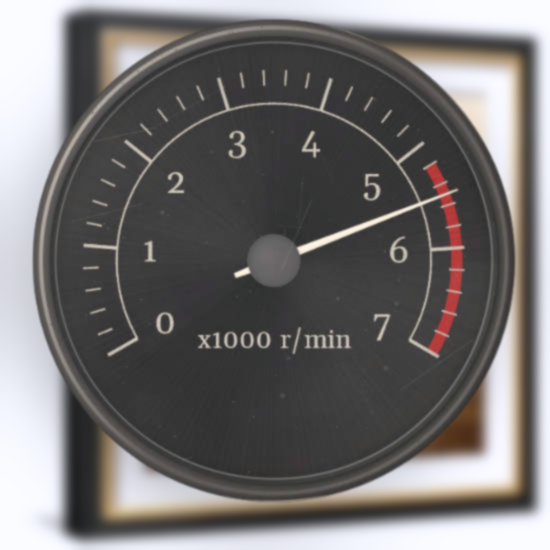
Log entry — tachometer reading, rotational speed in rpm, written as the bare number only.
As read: 5500
